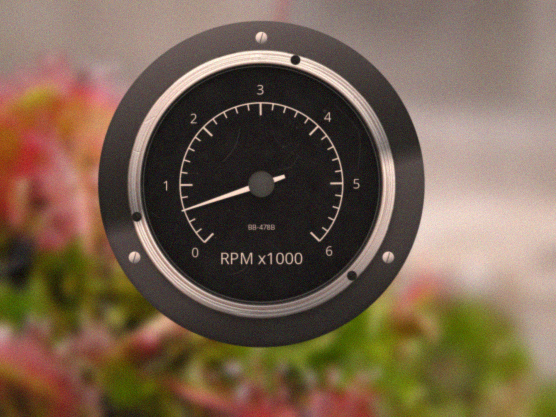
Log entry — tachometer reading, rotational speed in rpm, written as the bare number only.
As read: 600
